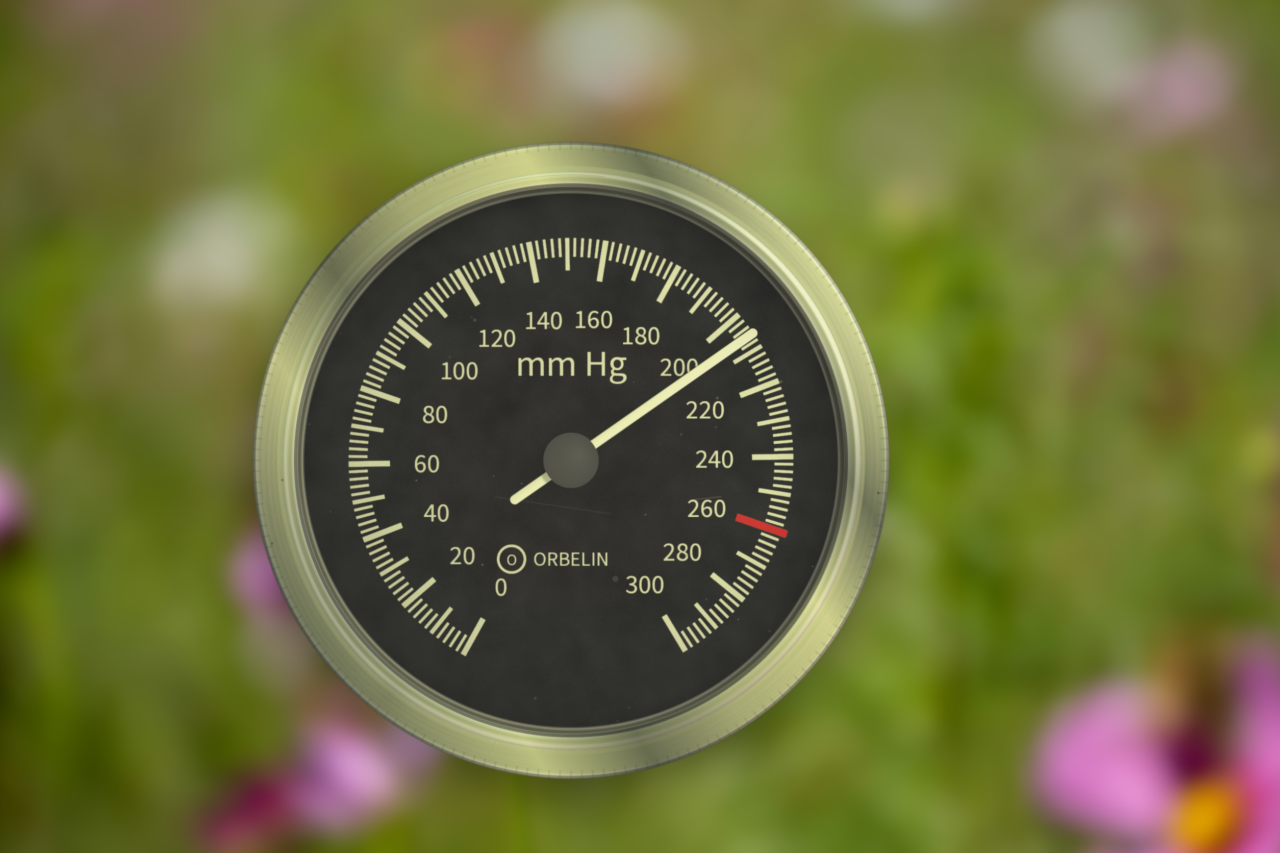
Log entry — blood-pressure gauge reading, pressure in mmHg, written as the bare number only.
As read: 206
